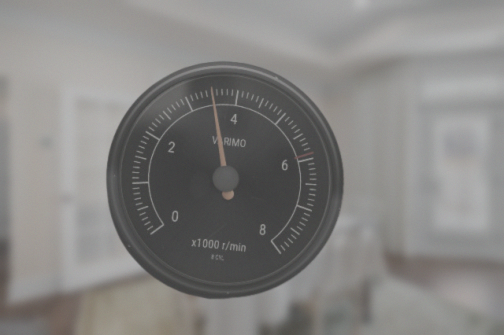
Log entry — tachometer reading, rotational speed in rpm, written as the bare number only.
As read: 3500
